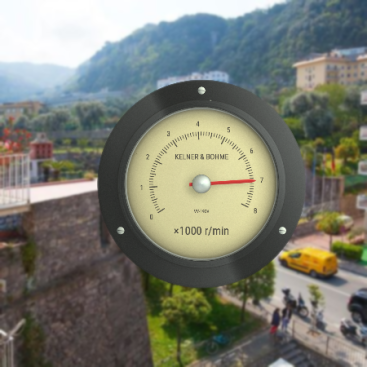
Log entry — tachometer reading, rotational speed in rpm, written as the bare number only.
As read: 7000
